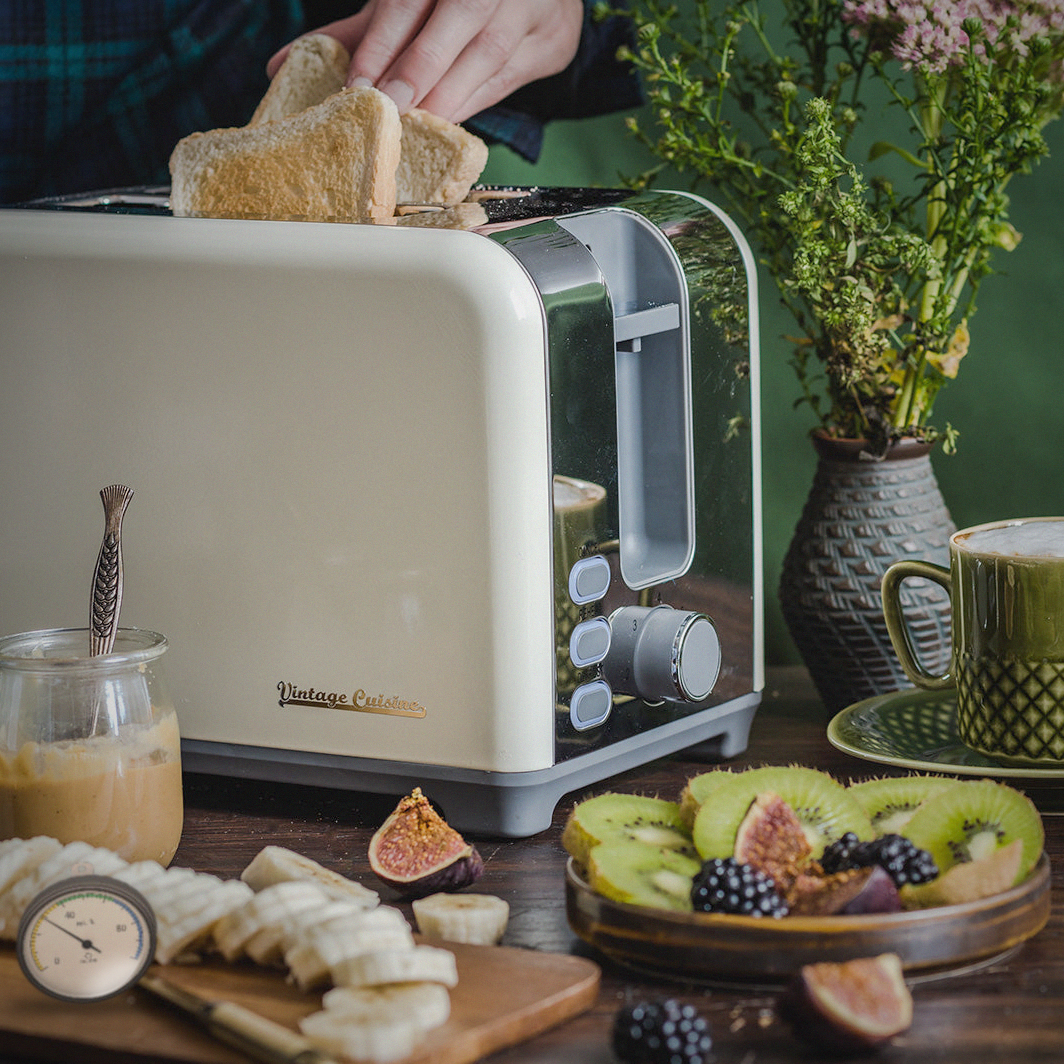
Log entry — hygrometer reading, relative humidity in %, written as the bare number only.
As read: 30
